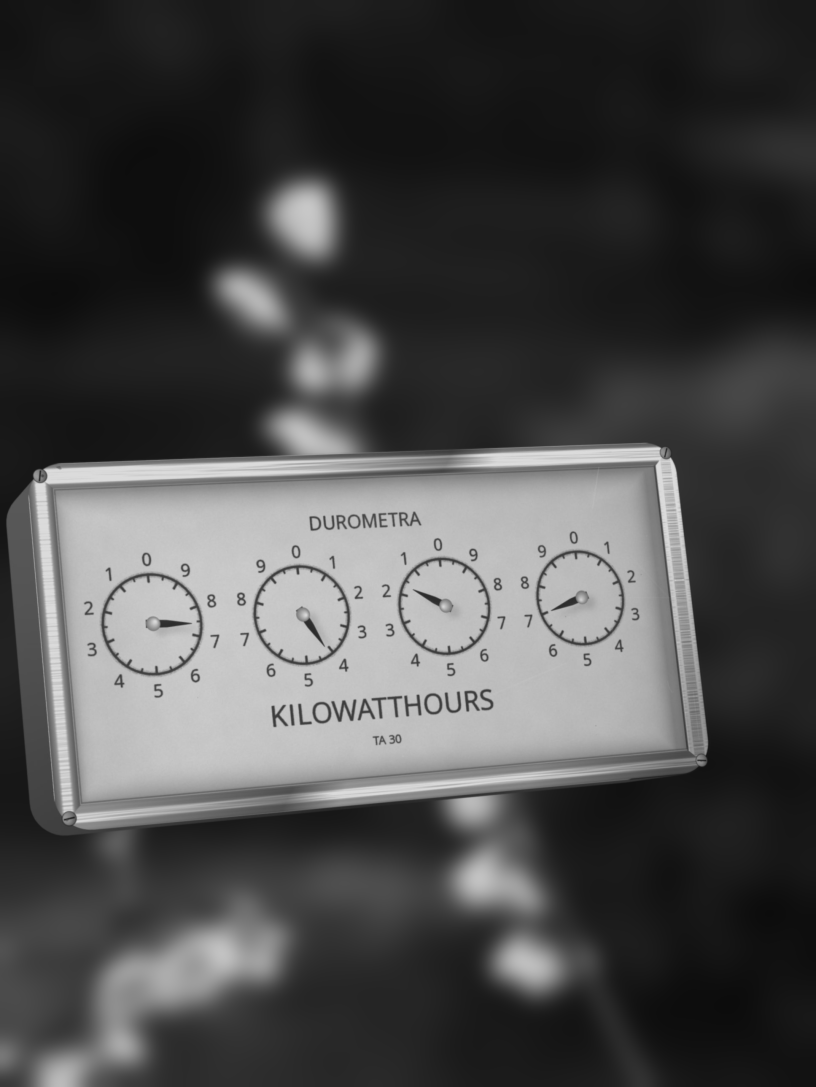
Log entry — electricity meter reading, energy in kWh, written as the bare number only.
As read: 7417
